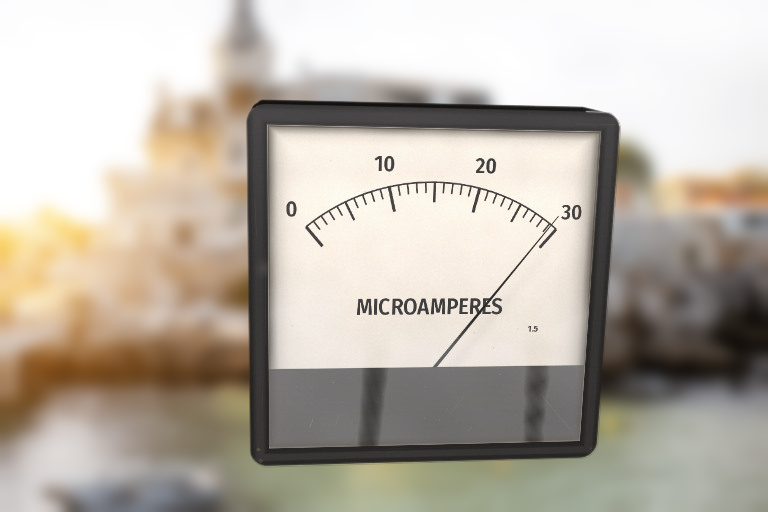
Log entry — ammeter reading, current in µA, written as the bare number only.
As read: 29
